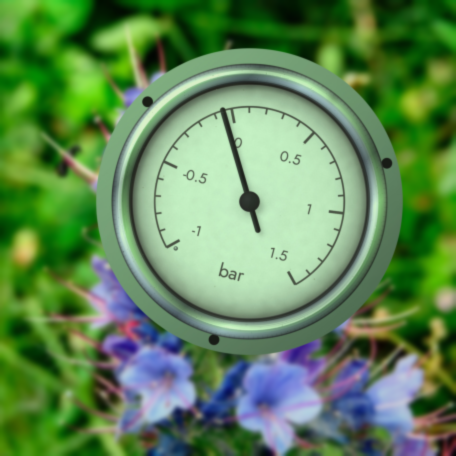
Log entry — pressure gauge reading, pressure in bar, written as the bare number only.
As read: -0.05
